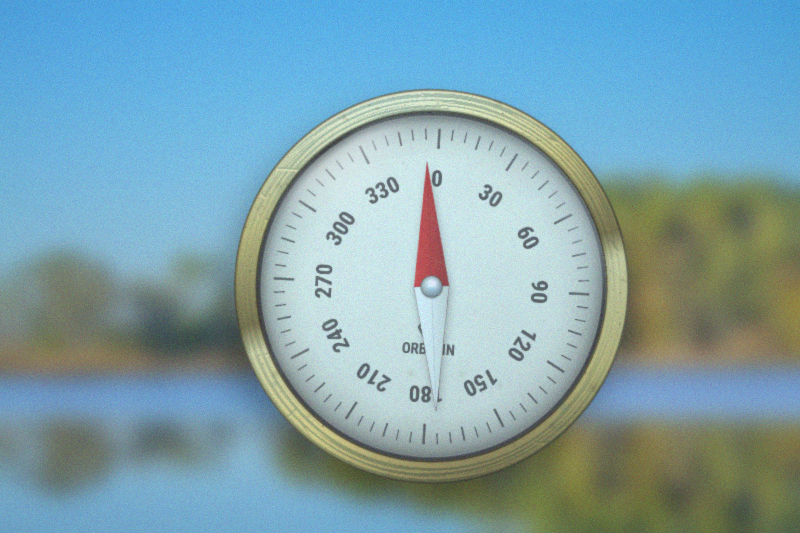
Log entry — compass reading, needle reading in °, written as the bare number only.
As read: 355
